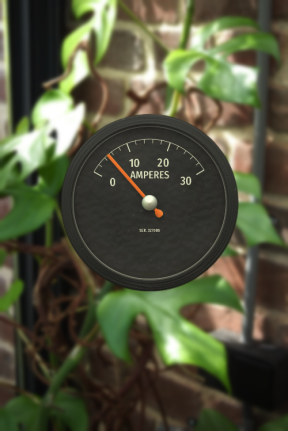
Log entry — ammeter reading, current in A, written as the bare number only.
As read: 5
